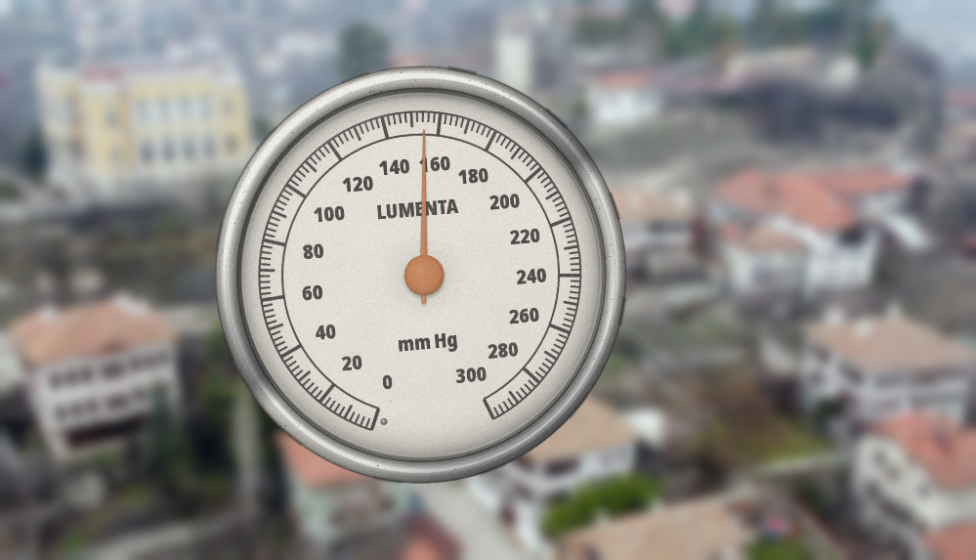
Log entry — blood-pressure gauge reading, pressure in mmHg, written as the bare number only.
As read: 154
